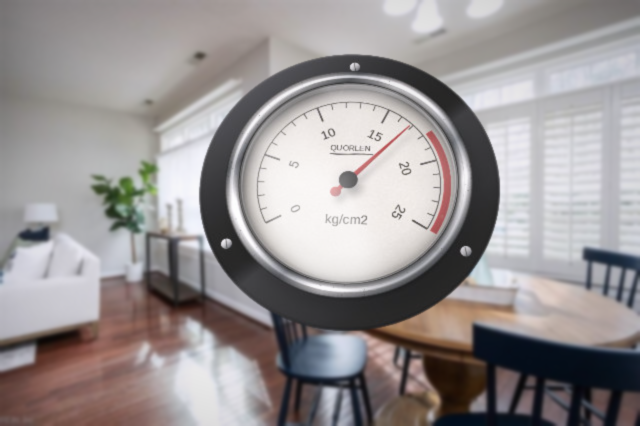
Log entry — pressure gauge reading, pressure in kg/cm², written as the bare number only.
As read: 17
